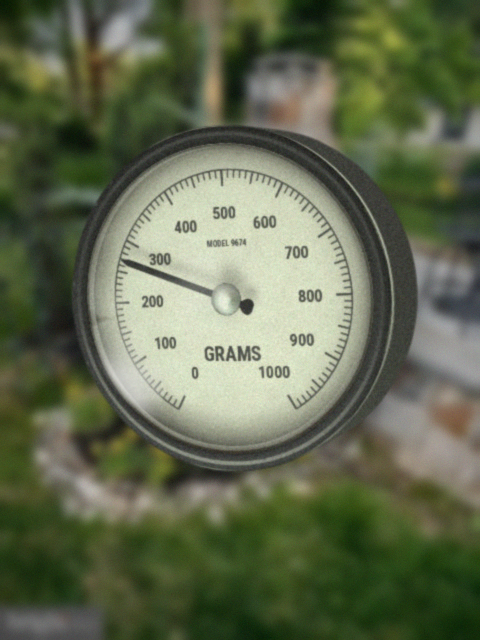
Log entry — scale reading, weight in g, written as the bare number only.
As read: 270
